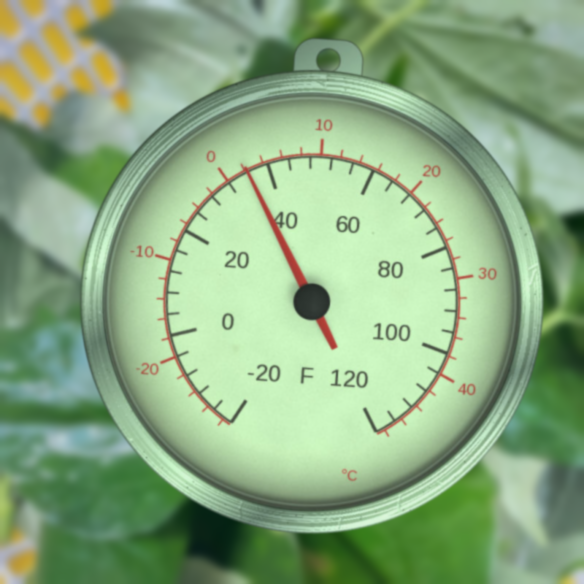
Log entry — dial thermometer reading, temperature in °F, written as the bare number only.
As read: 36
